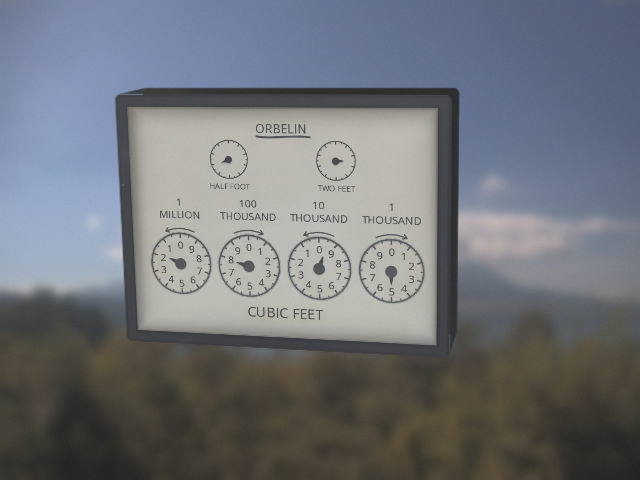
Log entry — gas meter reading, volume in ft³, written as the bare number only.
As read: 179500
